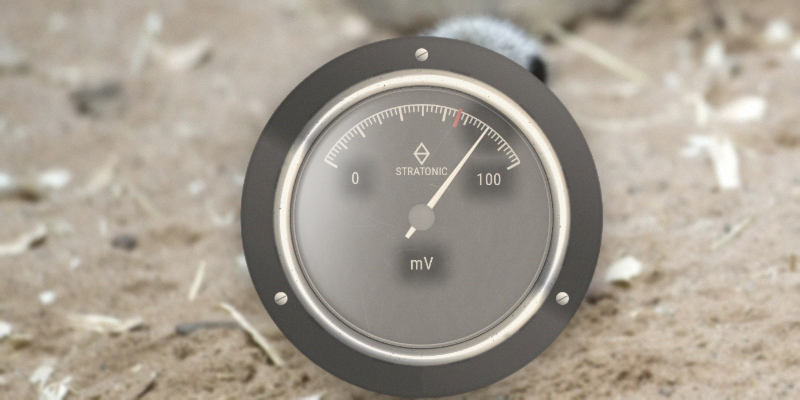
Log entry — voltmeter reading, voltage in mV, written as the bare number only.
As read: 80
